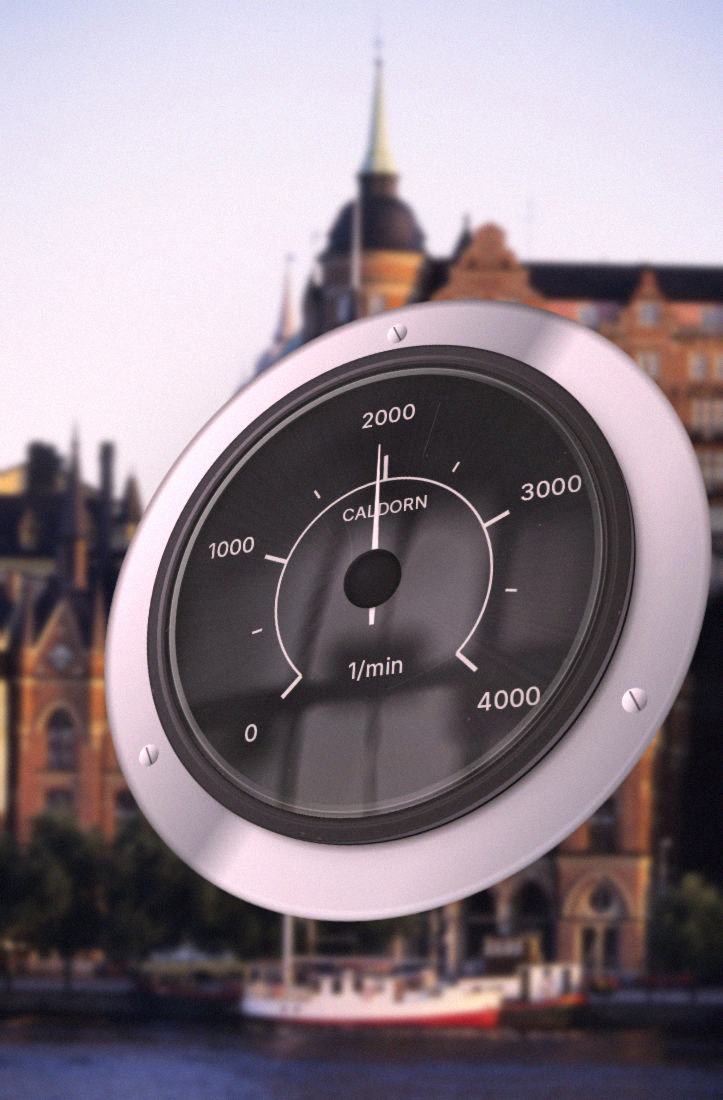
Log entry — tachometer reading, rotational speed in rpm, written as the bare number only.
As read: 2000
